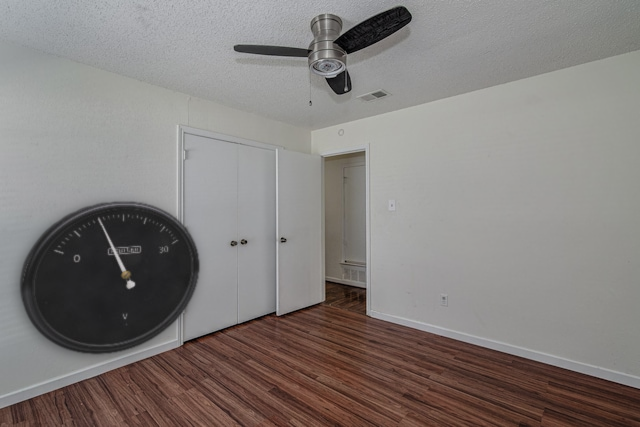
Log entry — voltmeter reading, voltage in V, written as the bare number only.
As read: 10
